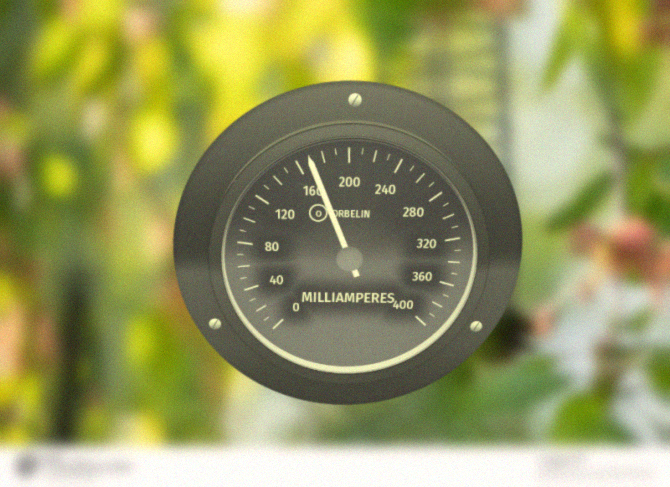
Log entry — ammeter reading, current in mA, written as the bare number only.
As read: 170
